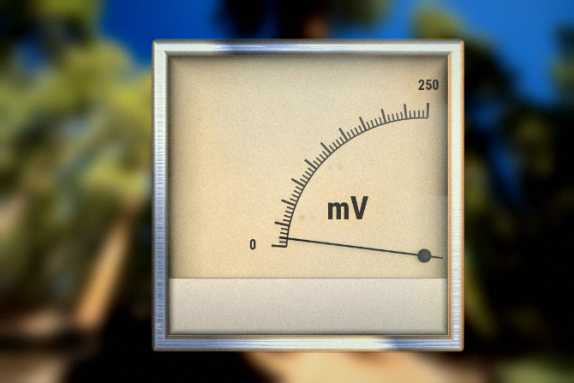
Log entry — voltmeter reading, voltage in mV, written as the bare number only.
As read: 10
